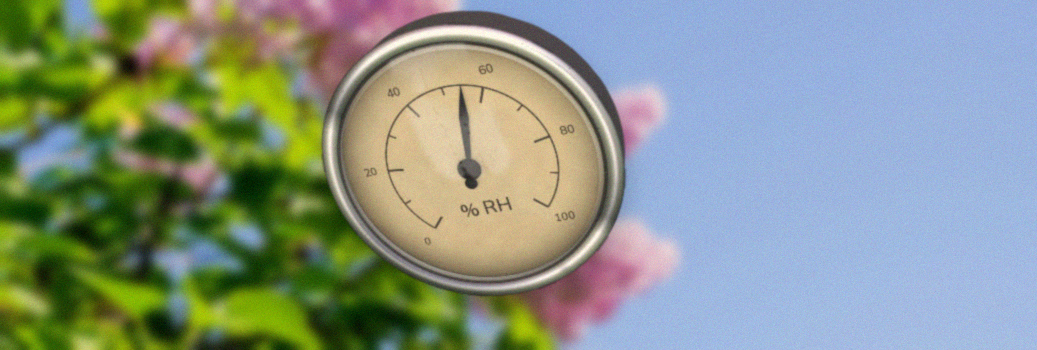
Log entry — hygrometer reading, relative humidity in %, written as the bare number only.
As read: 55
